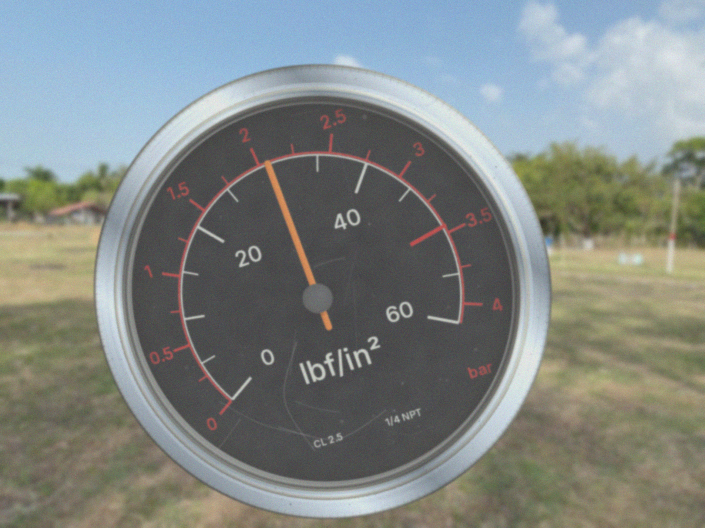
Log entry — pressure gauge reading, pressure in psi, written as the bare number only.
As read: 30
